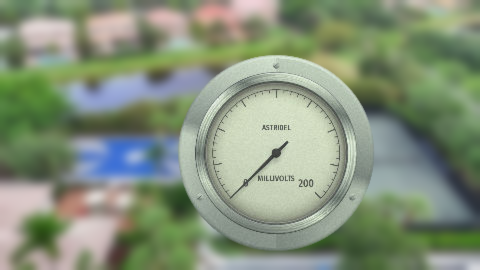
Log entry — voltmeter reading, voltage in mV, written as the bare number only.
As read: 0
